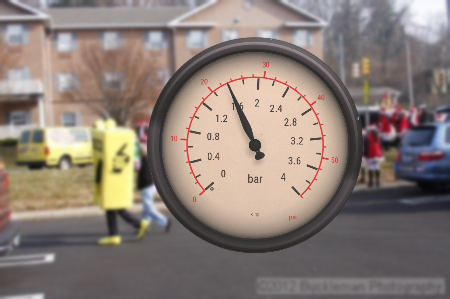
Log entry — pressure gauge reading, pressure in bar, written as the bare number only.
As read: 1.6
